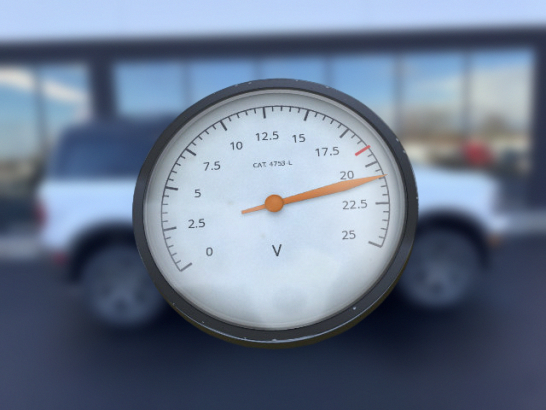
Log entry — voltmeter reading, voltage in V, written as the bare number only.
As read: 21
